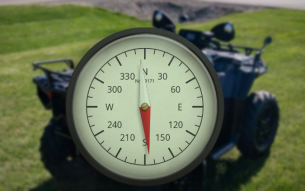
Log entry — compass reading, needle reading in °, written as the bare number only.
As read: 175
